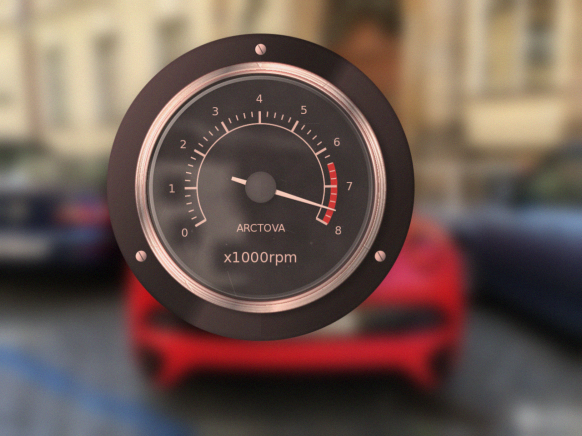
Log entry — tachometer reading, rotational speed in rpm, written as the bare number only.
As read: 7600
